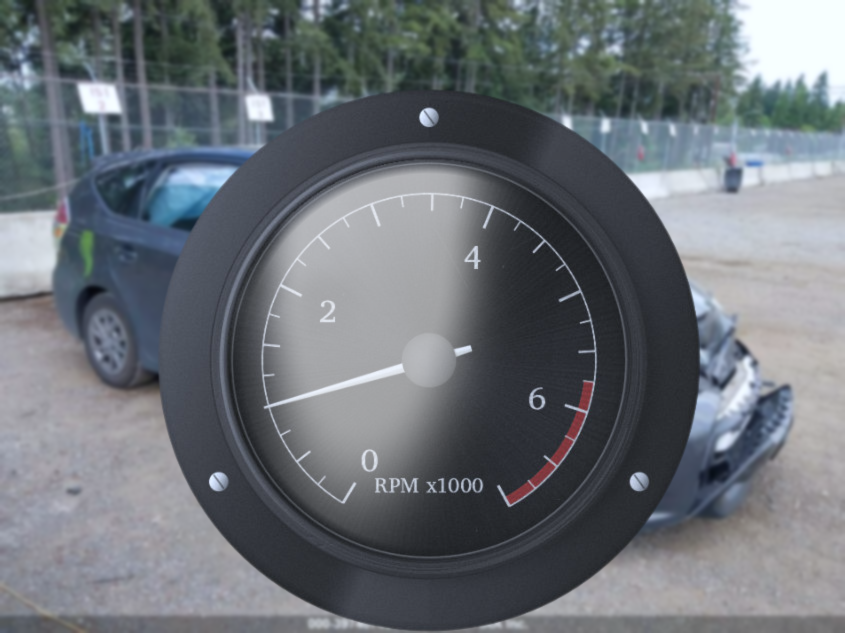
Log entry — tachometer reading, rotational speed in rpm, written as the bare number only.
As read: 1000
